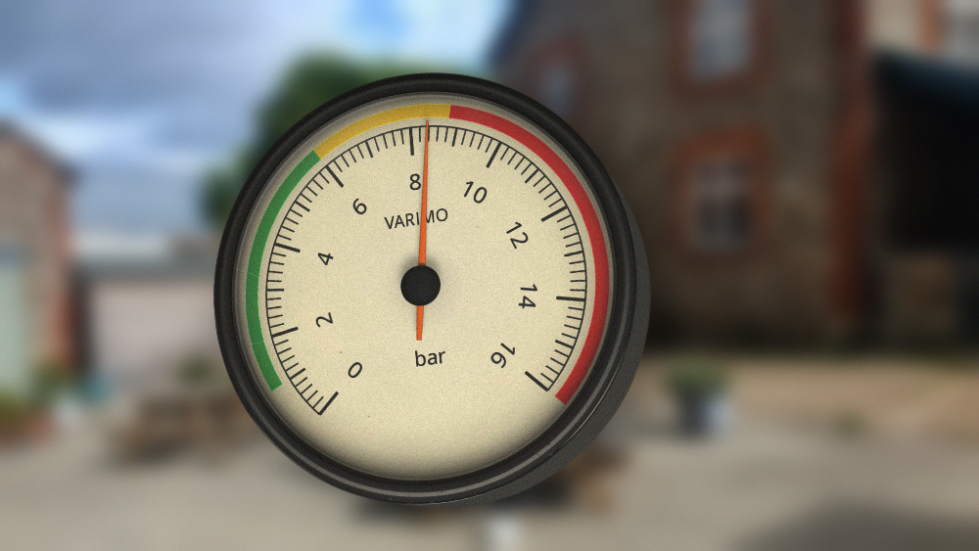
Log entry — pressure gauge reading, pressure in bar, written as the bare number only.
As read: 8.4
